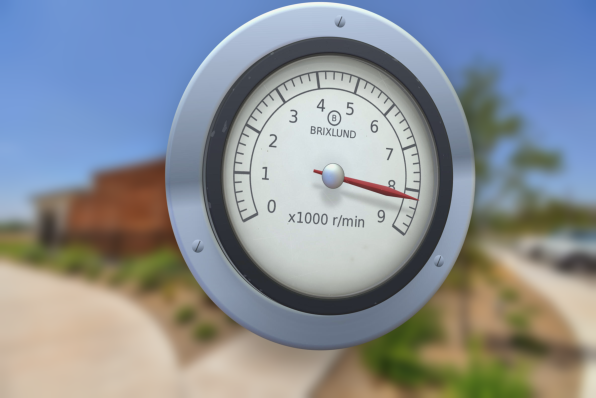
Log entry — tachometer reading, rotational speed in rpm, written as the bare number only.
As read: 8200
